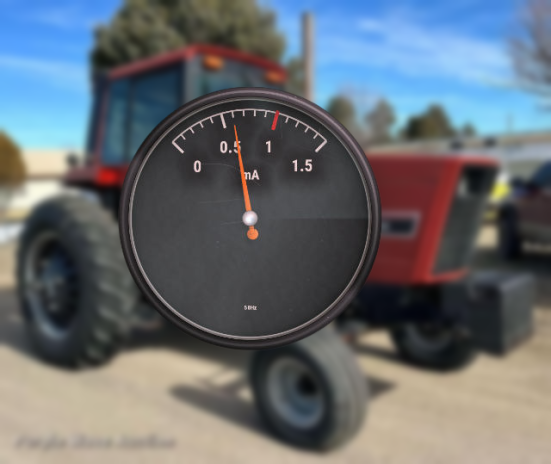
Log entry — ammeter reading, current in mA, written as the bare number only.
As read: 0.6
